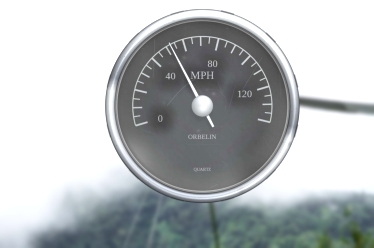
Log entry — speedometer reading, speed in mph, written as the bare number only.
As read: 52.5
